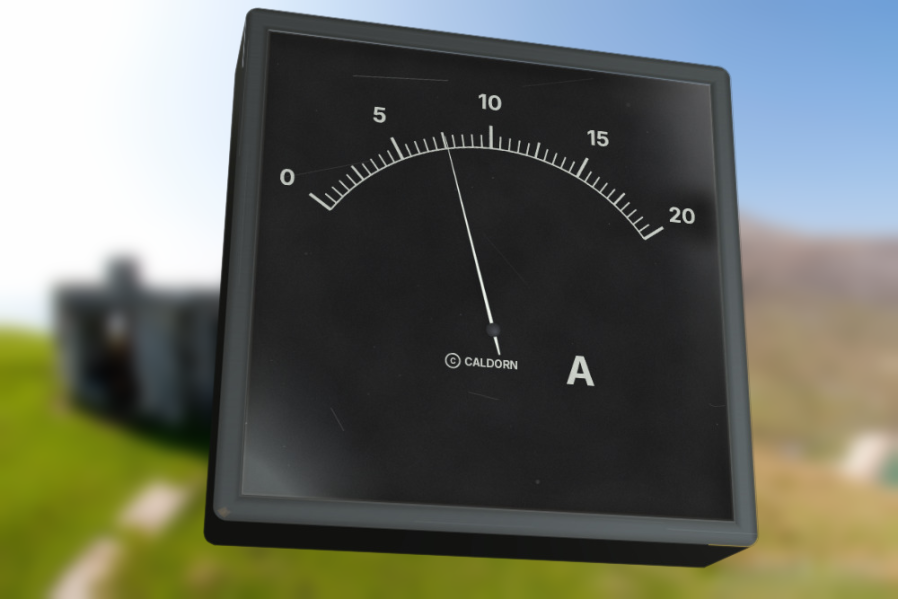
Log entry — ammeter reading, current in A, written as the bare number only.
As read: 7.5
